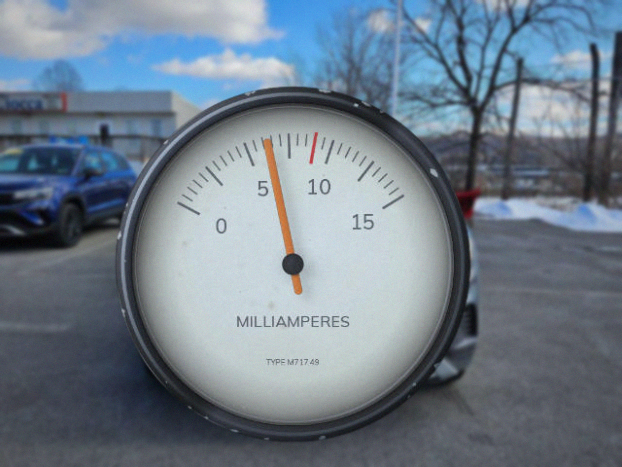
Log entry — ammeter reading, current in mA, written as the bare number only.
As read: 6.25
